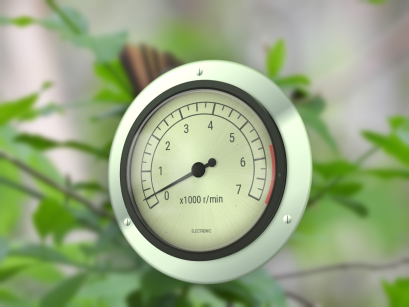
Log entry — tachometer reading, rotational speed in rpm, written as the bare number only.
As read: 250
